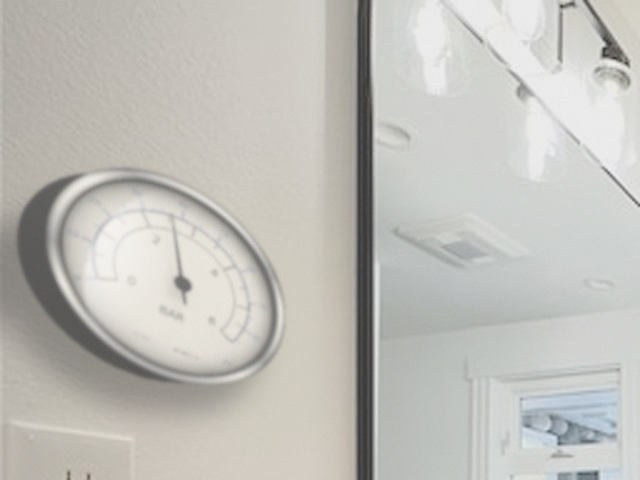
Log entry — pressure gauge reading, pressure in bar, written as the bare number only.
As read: 2.5
